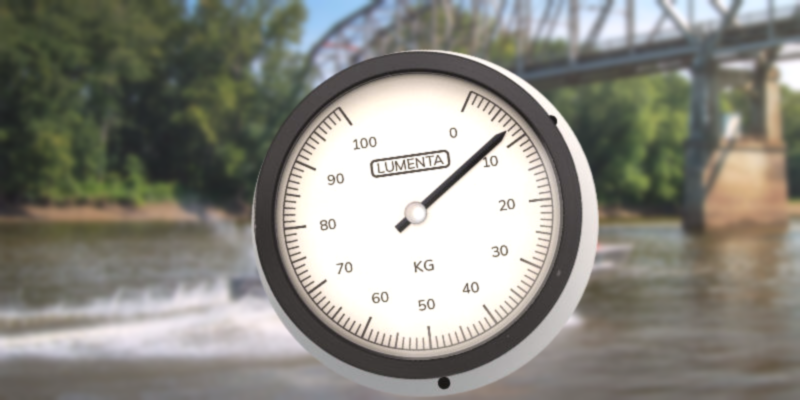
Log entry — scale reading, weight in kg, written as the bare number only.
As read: 8
